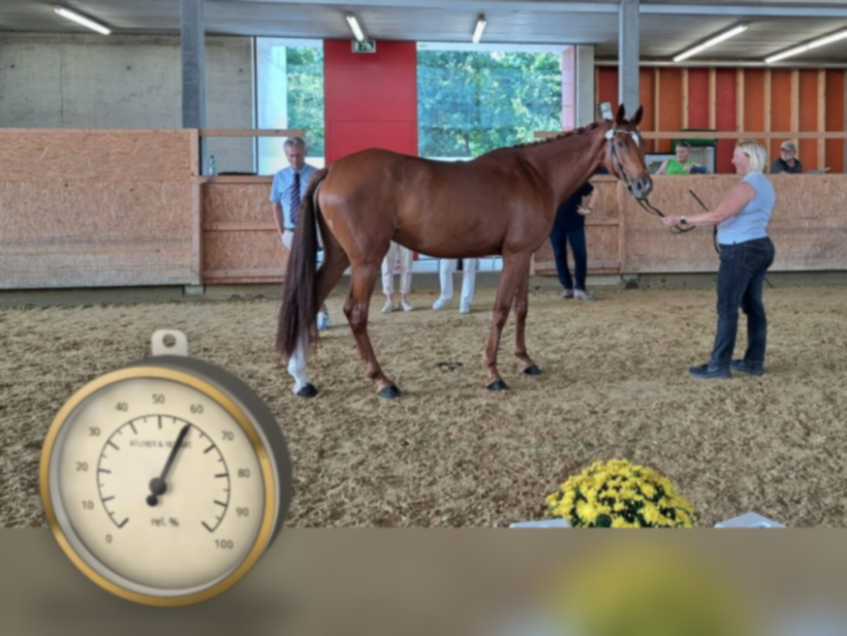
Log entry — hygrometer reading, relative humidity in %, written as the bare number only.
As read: 60
